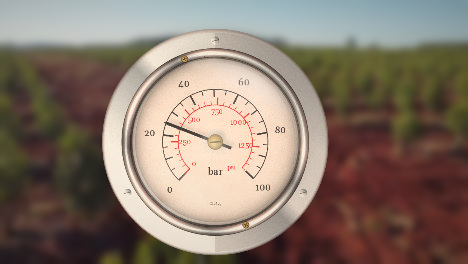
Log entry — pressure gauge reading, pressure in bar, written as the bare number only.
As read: 25
